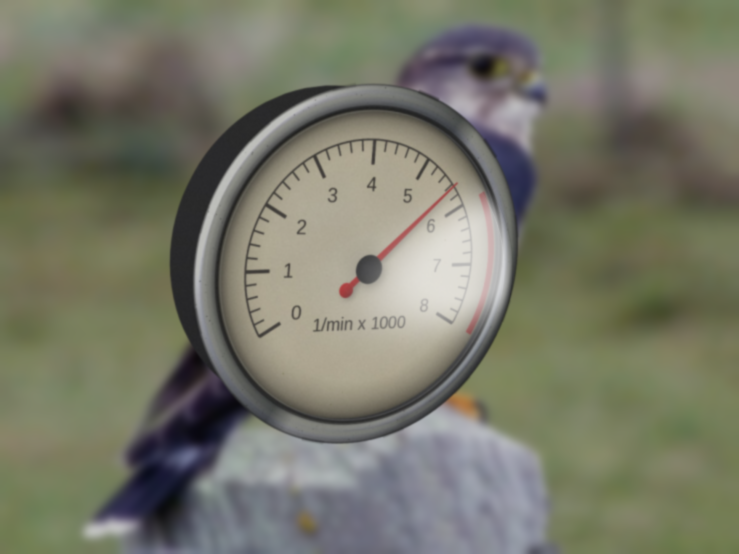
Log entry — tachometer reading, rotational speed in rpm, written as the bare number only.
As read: 5600
